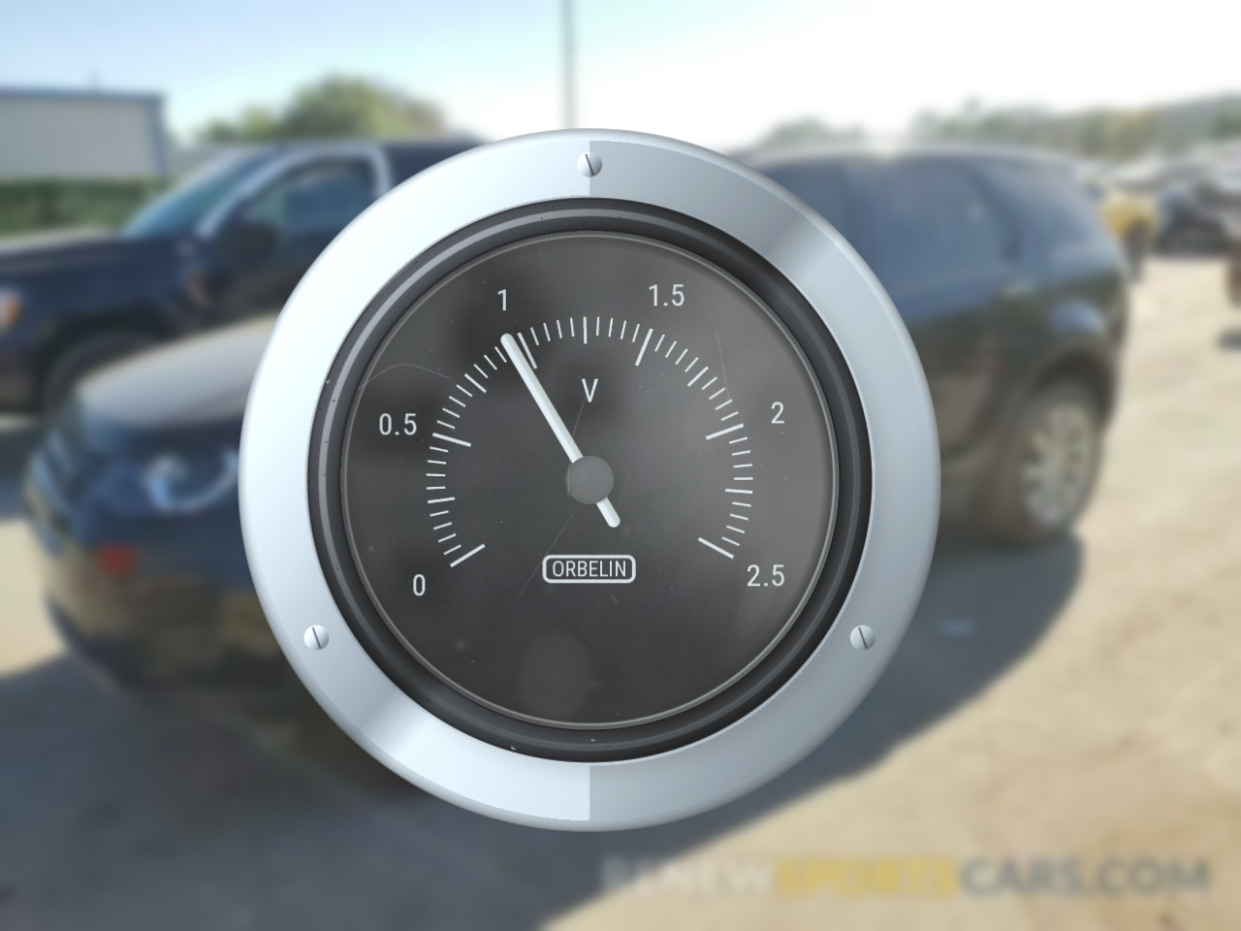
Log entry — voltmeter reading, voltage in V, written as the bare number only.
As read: 0.95
